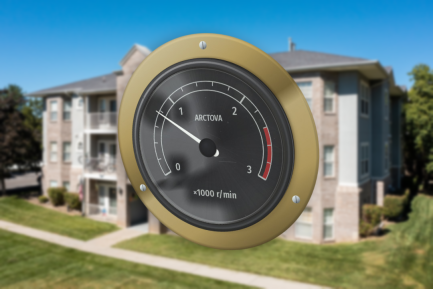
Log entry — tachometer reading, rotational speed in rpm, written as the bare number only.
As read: 800
